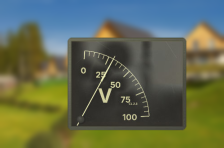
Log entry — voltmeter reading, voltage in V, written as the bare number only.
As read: 30
